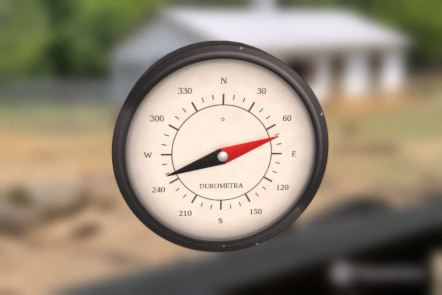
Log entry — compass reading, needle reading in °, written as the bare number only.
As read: 70
